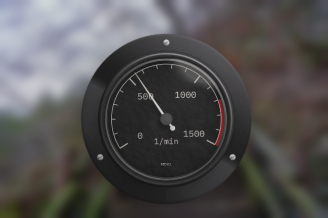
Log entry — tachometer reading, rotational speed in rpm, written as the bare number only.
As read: 550
